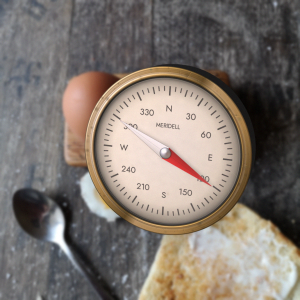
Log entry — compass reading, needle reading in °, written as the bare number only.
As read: 120
